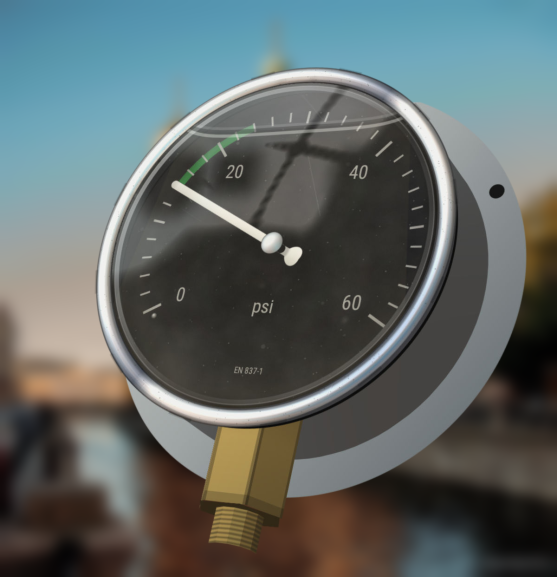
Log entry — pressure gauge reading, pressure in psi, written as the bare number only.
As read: 14
